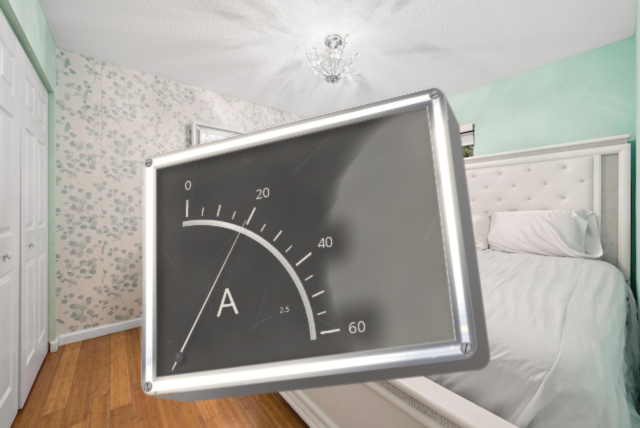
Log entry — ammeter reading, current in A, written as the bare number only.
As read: 20
